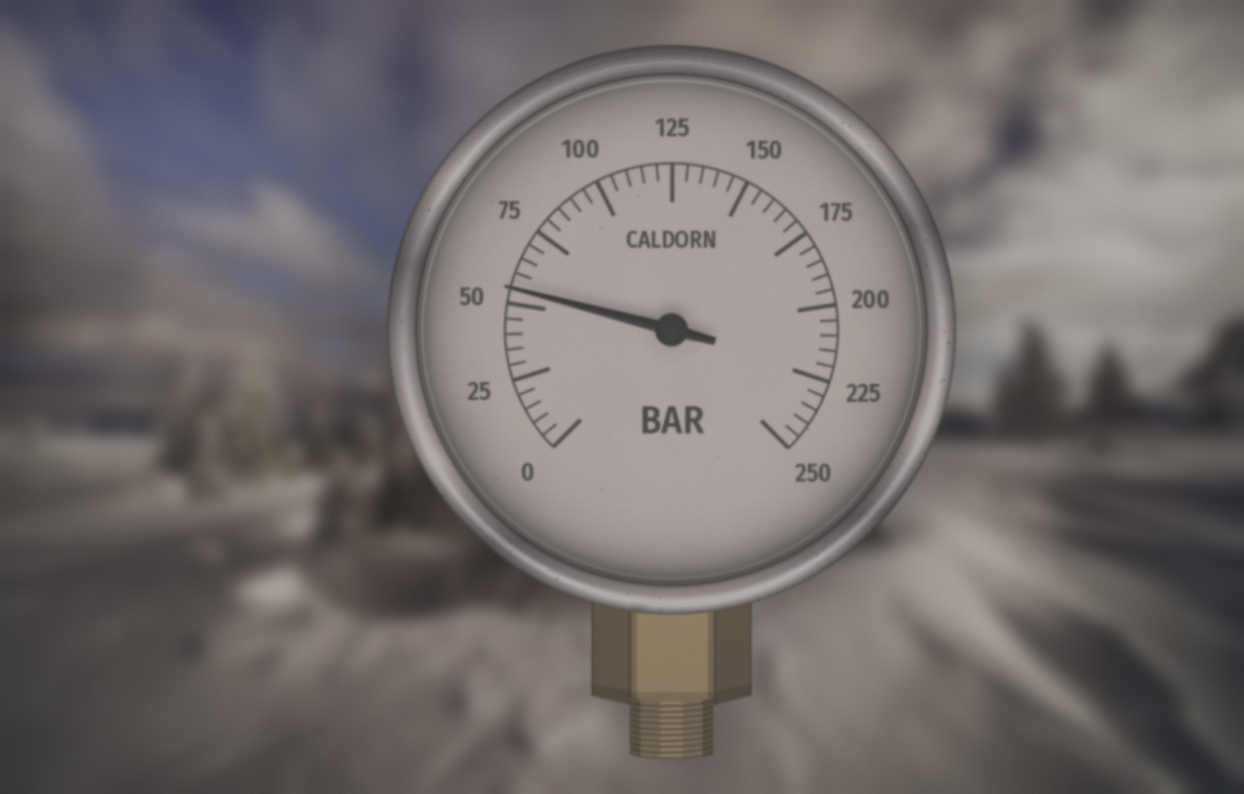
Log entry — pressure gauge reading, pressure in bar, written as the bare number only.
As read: 55
